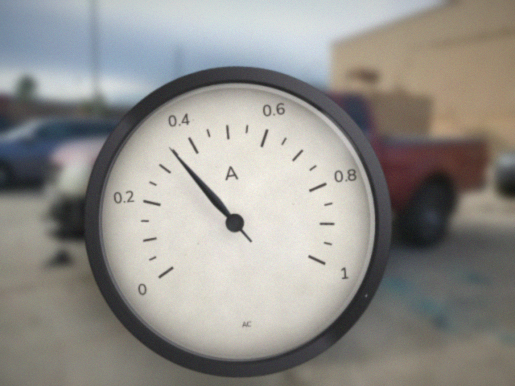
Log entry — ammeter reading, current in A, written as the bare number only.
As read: 0.35
